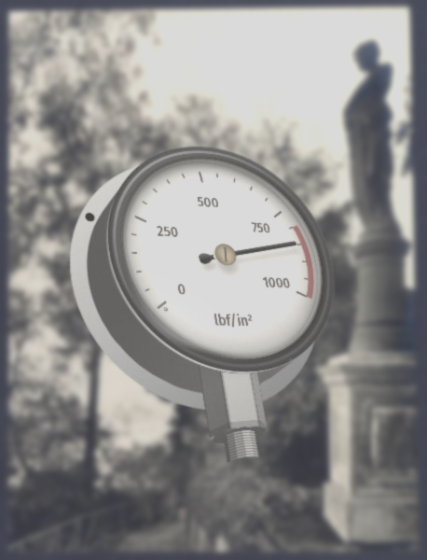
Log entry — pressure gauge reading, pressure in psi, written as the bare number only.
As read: 850
